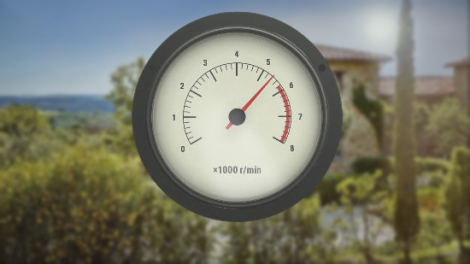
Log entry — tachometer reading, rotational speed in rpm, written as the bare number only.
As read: 5400
